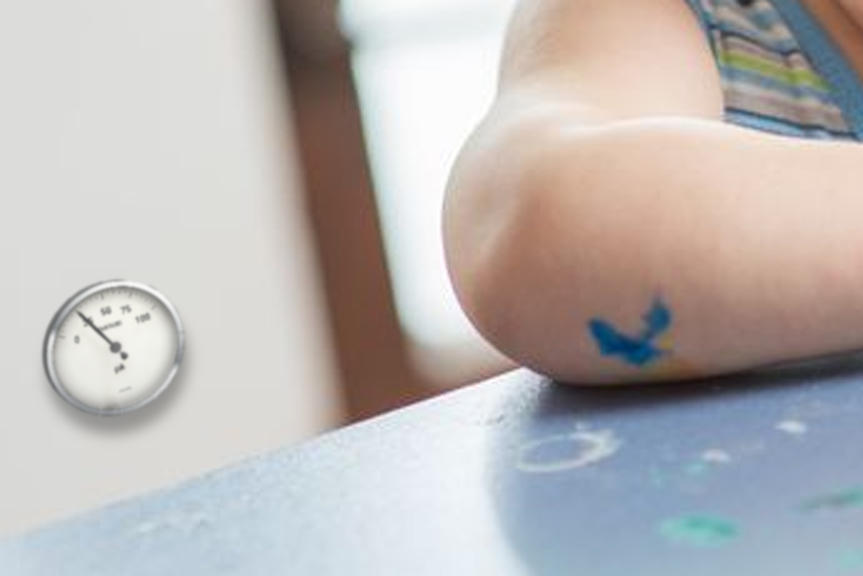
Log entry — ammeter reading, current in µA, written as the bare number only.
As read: 25
